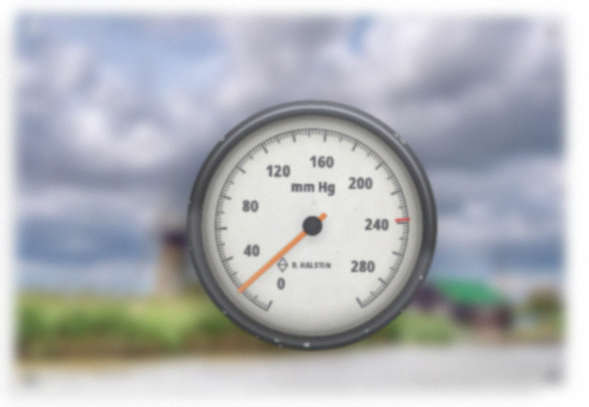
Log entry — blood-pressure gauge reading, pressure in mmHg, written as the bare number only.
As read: 20
